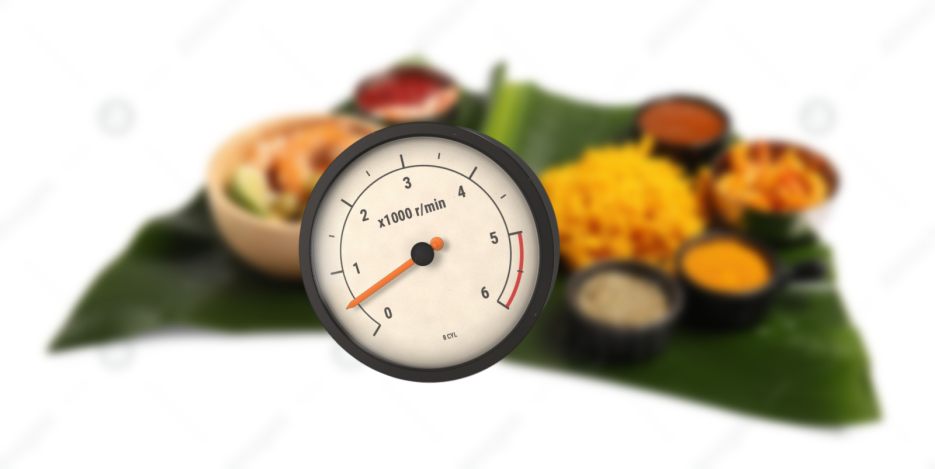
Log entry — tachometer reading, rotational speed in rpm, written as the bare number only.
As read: 500
